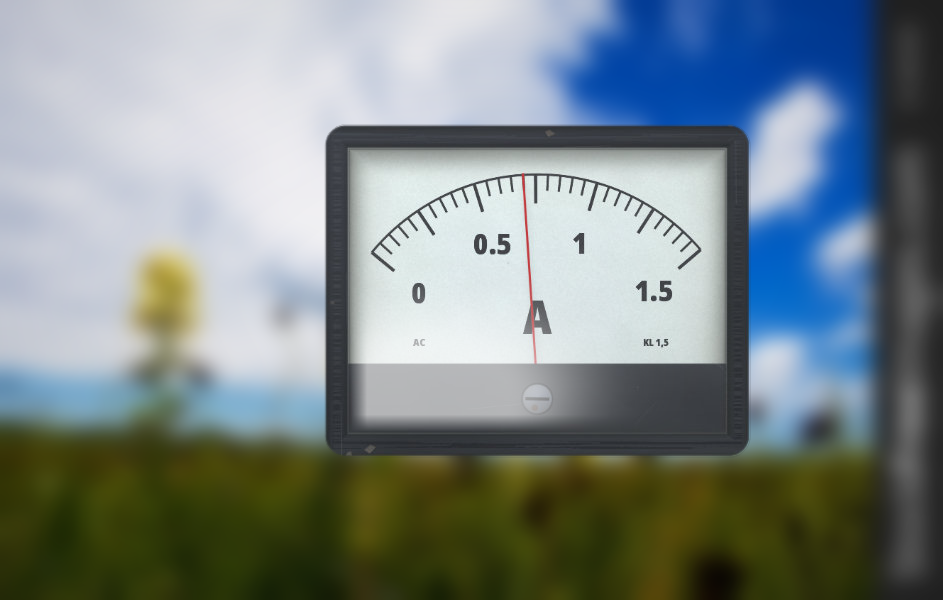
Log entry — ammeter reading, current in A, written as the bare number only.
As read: 0.7
